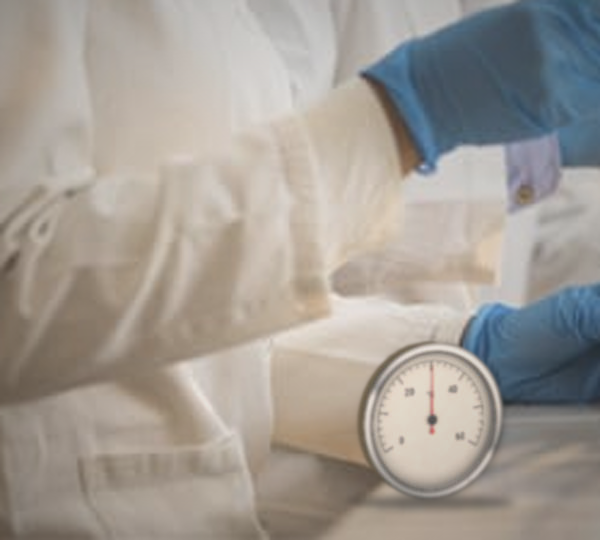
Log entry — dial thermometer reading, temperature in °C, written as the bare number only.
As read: 30
